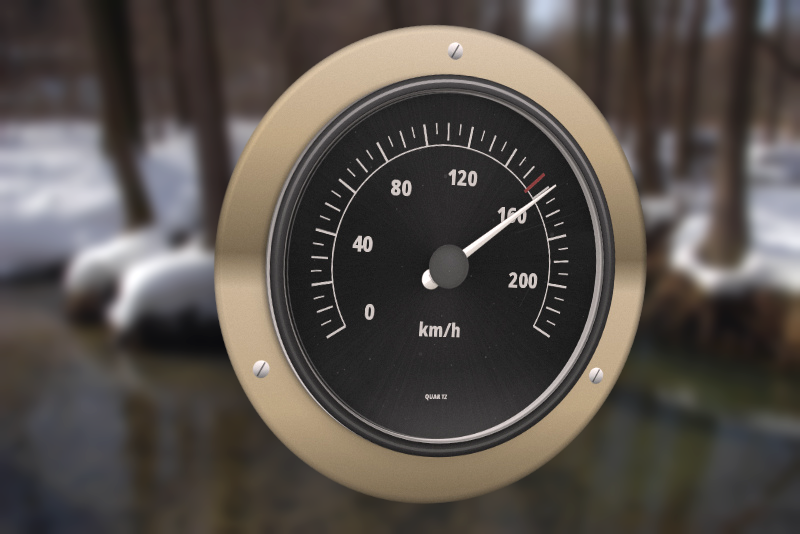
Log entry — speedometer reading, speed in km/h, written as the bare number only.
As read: 160
